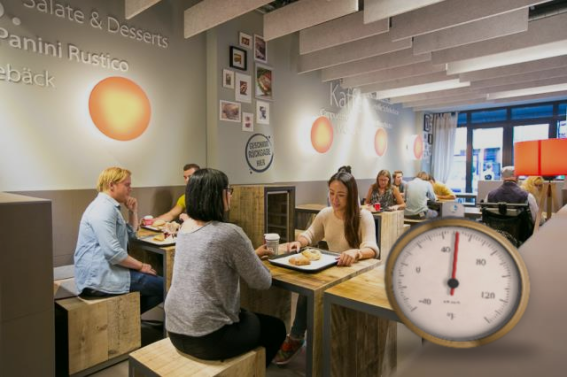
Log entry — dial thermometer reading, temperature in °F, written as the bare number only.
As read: 50
